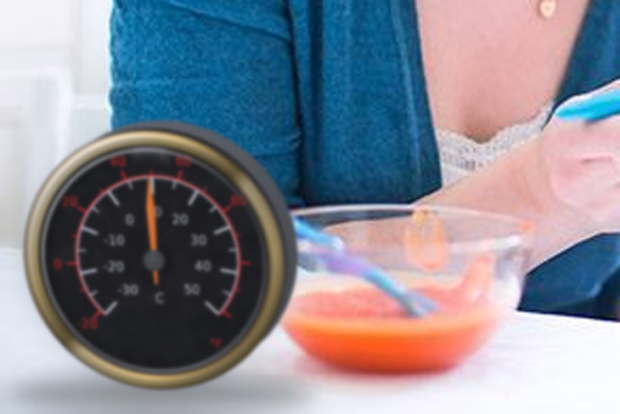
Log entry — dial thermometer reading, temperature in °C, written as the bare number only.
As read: 10
